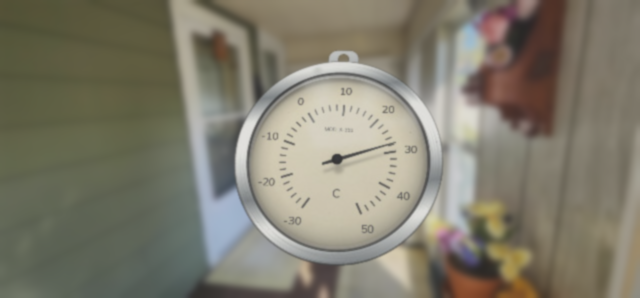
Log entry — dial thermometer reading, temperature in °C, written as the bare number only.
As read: 28
